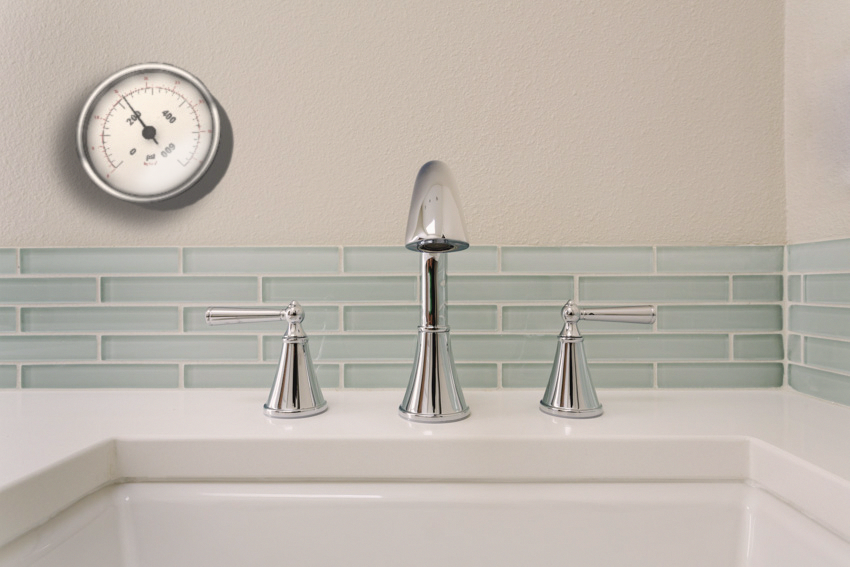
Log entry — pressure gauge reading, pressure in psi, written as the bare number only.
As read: 220
